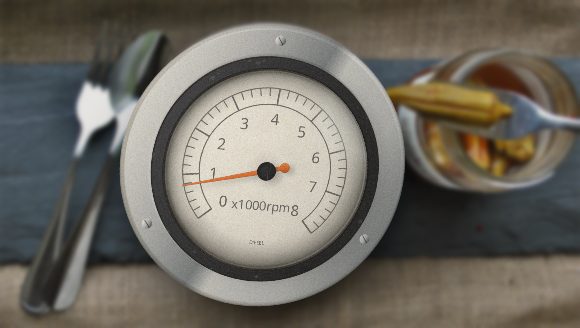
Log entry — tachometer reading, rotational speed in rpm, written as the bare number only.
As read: 800
